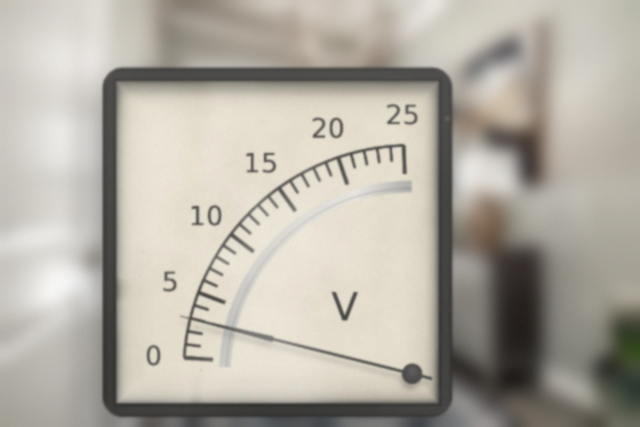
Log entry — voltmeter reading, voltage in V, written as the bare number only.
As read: 3
